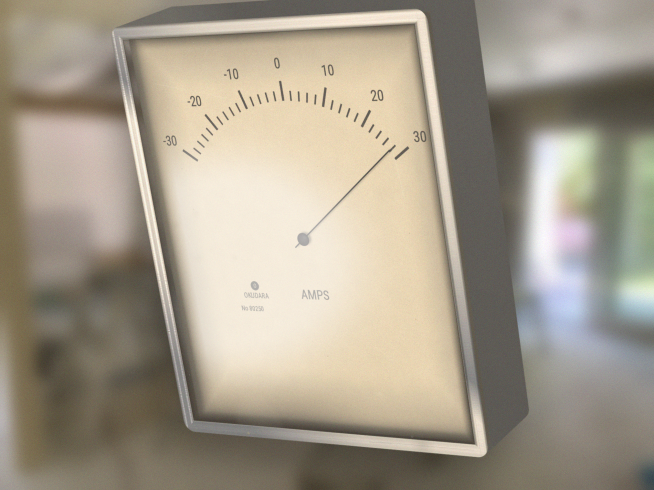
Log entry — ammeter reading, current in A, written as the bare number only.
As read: 28
